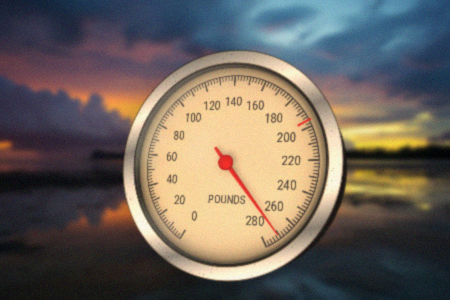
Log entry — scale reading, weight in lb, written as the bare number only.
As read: 270
